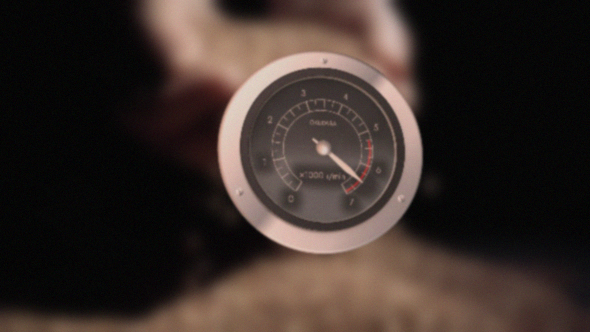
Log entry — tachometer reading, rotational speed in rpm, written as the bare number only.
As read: 6500
